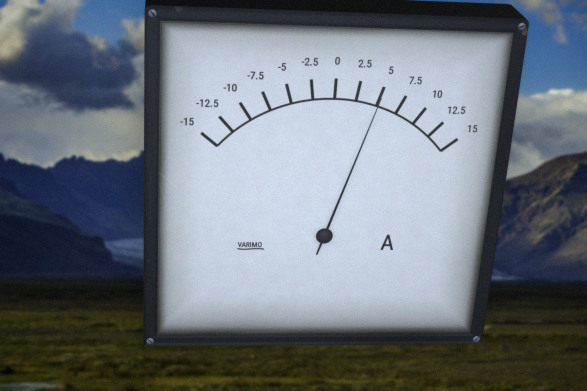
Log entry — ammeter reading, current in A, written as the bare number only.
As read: 5
